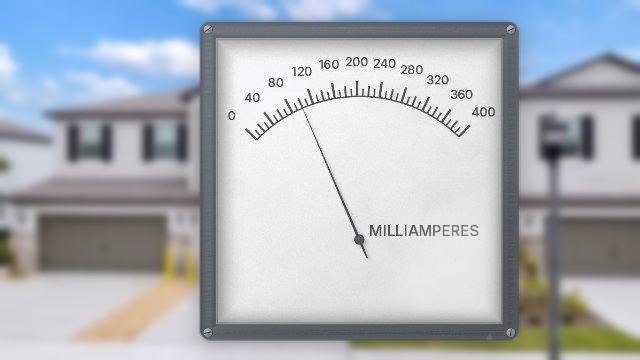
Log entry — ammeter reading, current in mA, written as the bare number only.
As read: 100
